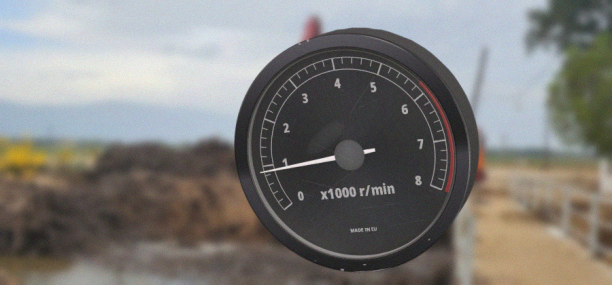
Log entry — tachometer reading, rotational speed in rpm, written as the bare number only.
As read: 900
